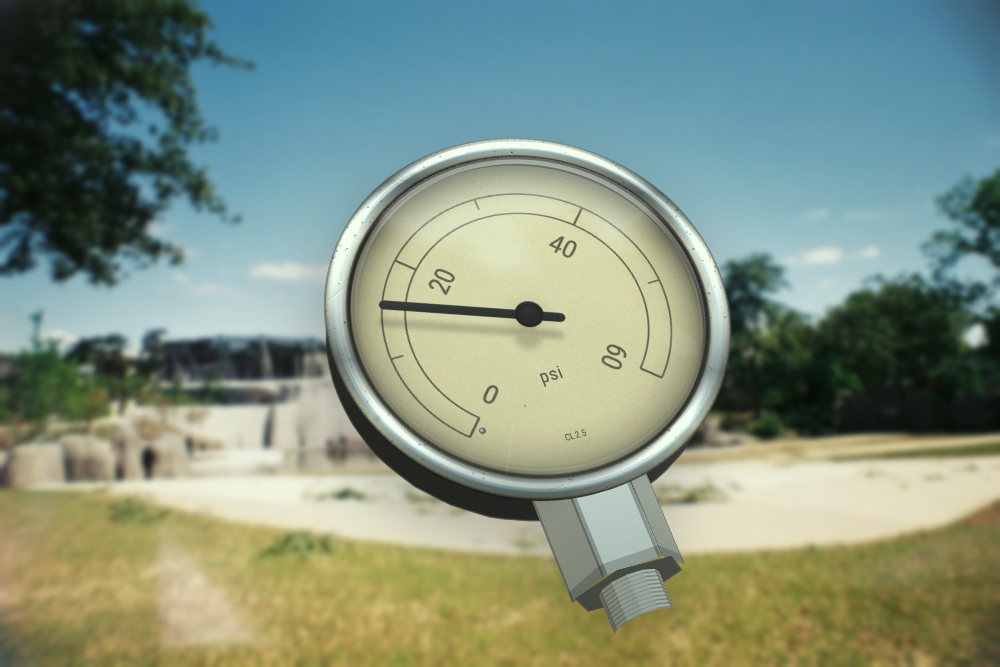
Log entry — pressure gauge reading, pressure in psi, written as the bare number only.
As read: 15
